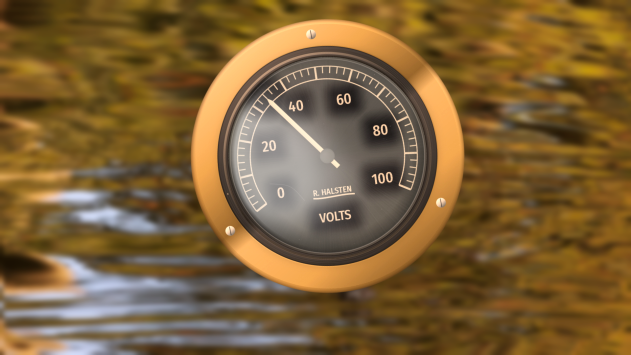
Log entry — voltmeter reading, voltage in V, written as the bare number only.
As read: 34
